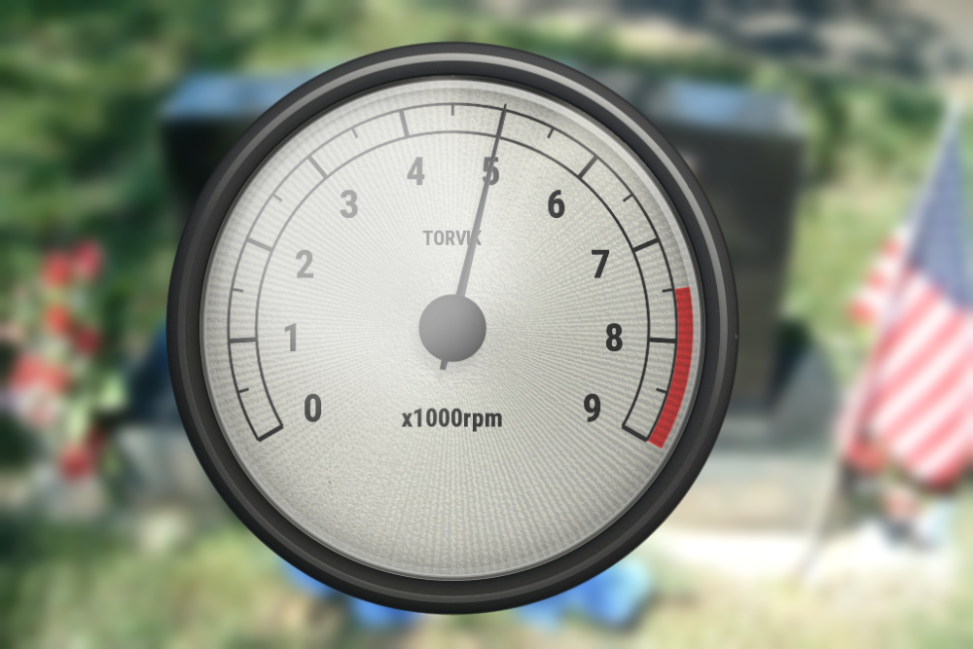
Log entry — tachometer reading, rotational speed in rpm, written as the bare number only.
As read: 5000
